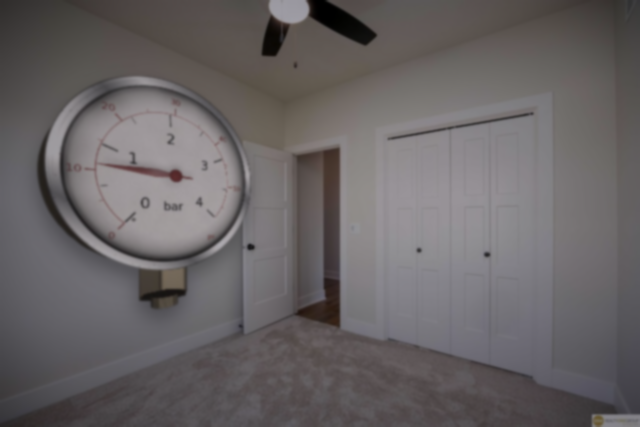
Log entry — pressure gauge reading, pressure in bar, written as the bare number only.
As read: 0.75
